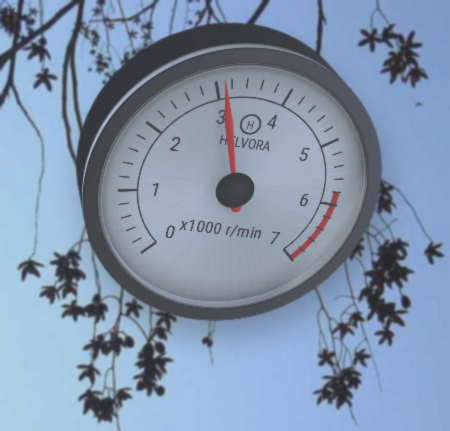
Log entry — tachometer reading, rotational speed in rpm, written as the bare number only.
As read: 3100
